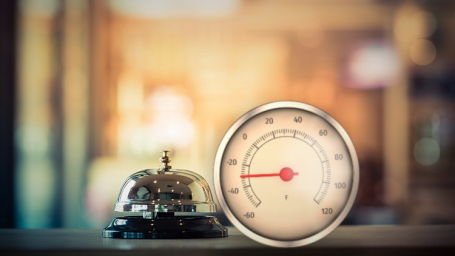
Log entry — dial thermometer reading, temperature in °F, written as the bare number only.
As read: -30
